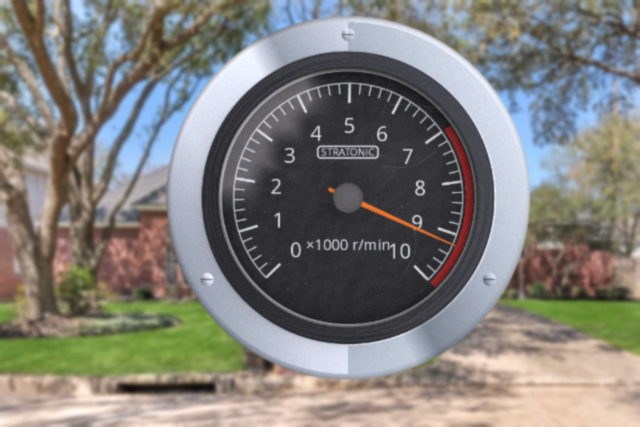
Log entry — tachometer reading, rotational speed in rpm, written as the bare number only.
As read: 9200
